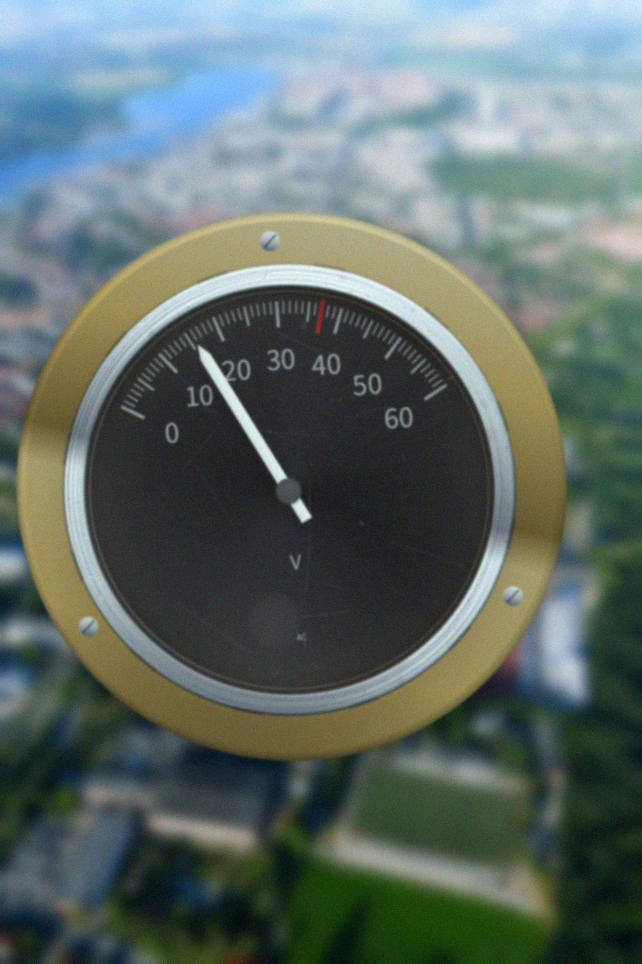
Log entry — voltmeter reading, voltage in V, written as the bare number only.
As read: 16
